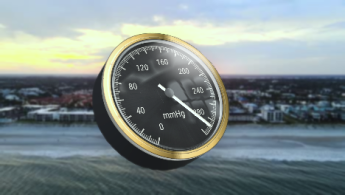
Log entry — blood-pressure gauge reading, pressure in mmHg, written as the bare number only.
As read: 290
